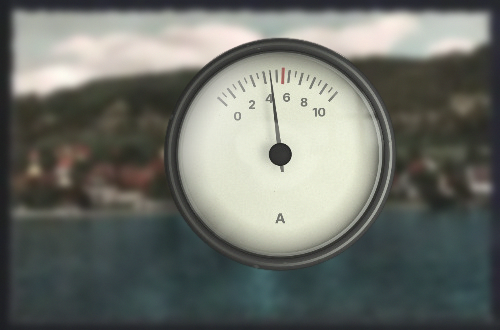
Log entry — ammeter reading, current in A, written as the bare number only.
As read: 4.5
